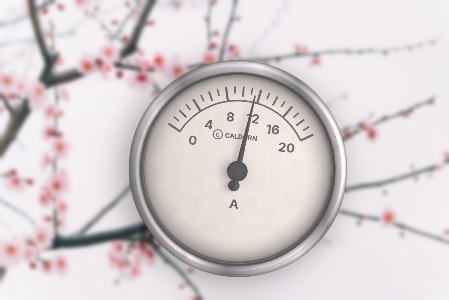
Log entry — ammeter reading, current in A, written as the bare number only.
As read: 11.5
